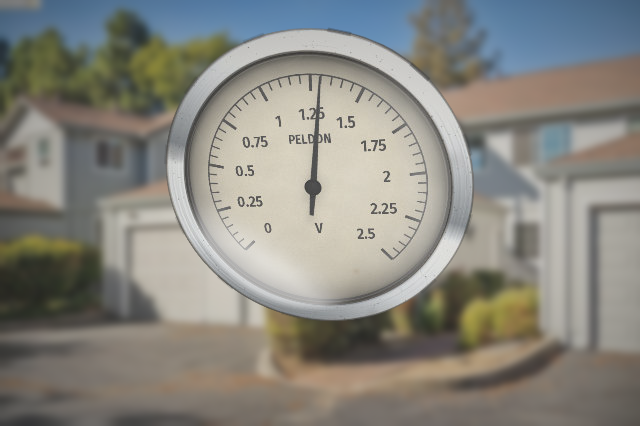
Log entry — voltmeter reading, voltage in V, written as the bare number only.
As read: 1.3
